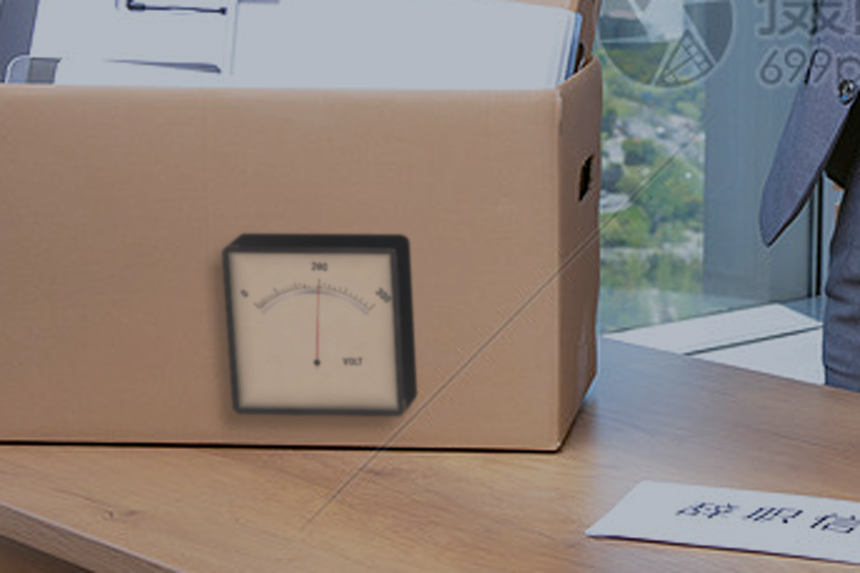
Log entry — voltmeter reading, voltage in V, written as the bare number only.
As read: 200
